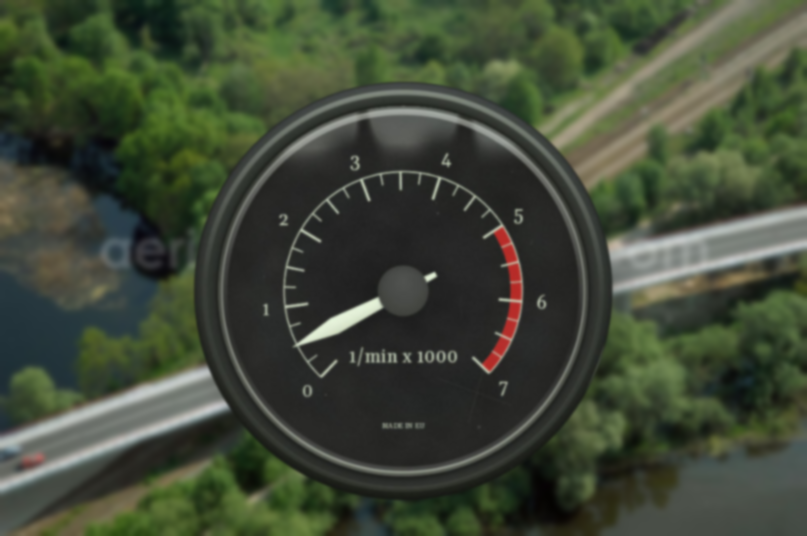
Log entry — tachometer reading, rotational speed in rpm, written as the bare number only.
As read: 500
